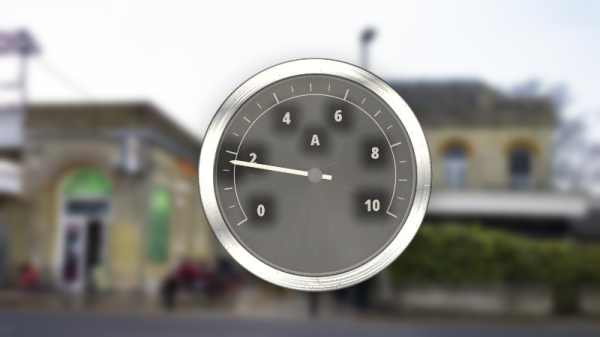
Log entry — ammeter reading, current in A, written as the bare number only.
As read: 1.75
